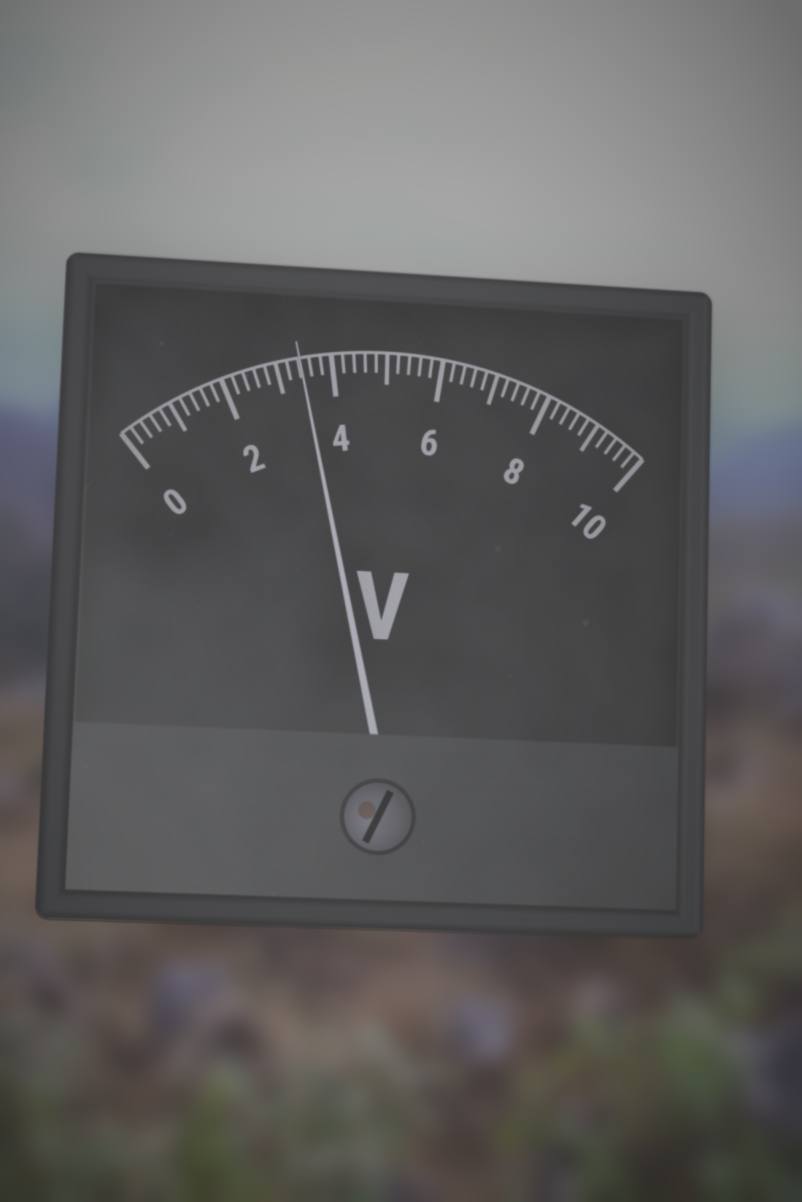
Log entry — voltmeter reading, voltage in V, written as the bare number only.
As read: 3.4
